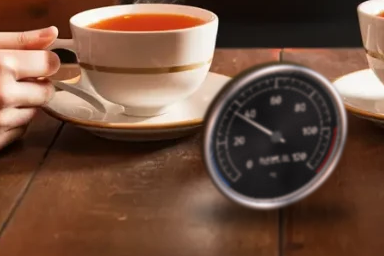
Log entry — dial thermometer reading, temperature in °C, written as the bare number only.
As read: 36
